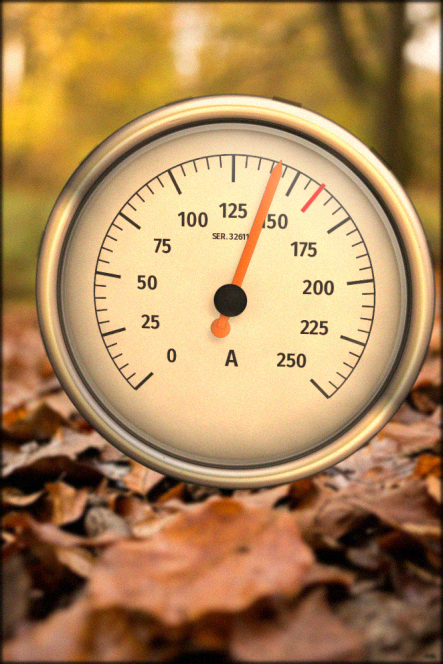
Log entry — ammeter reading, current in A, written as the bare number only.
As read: 142.5
